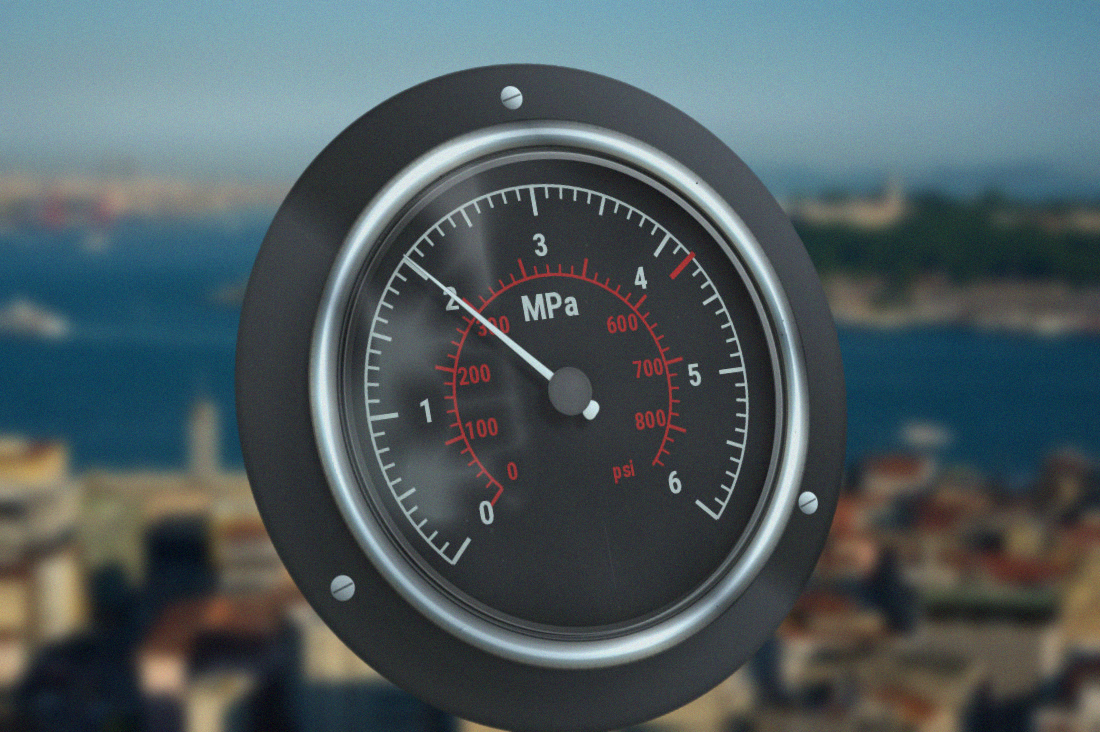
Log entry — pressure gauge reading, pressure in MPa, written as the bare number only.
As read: 2
